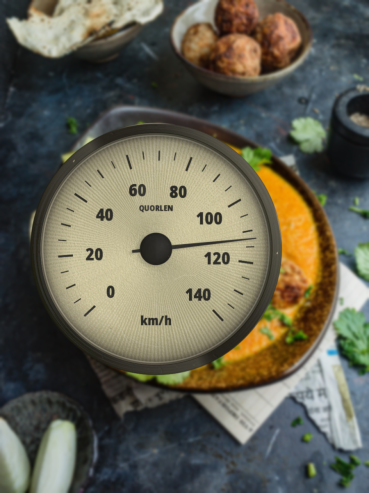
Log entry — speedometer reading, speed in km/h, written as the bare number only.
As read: 112.5
